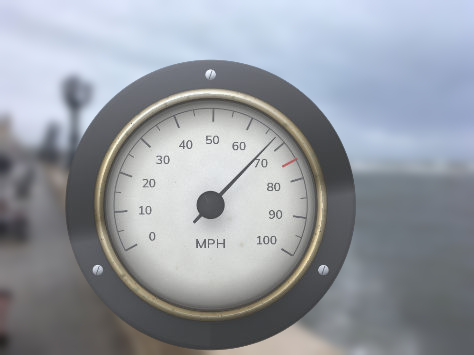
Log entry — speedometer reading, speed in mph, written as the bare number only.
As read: 67.5
